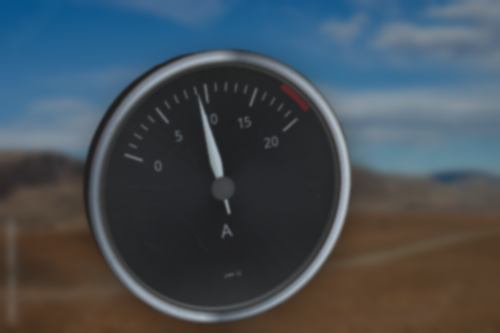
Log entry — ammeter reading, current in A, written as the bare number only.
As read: 9
